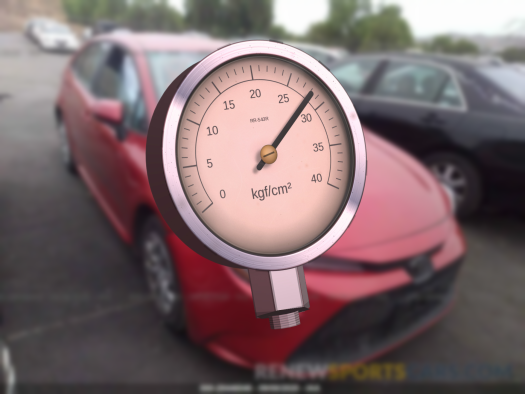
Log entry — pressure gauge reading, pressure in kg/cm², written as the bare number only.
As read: 28
